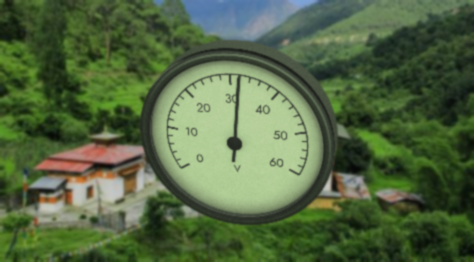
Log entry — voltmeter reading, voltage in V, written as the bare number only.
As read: 32
